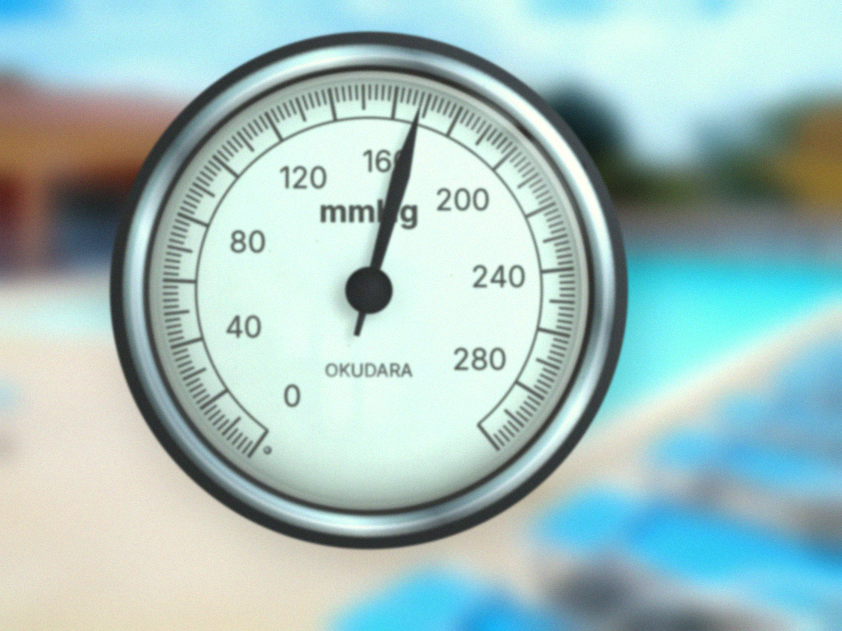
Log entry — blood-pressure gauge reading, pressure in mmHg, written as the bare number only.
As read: 168
